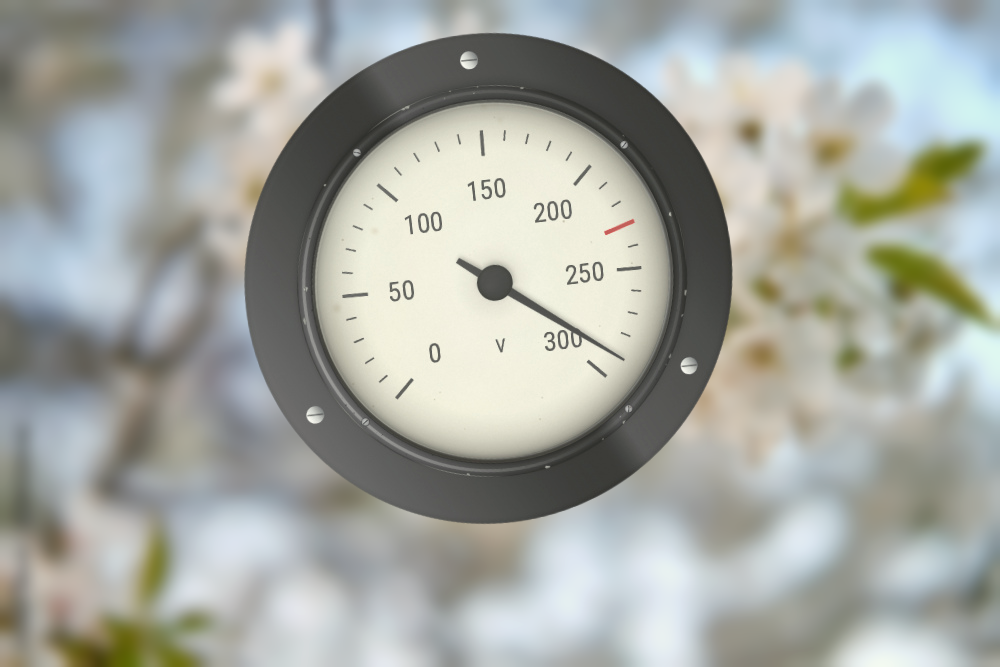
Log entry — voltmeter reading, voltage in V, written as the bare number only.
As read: 290
